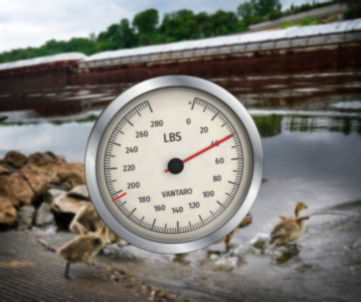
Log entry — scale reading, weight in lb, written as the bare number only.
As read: 40
